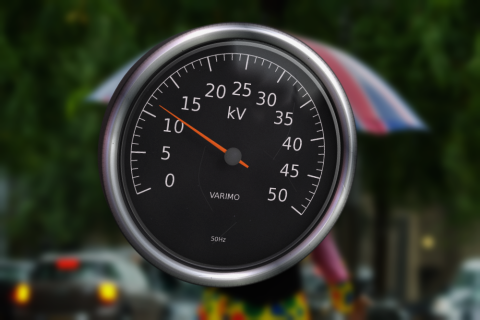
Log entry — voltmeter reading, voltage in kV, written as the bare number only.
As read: 11.5
